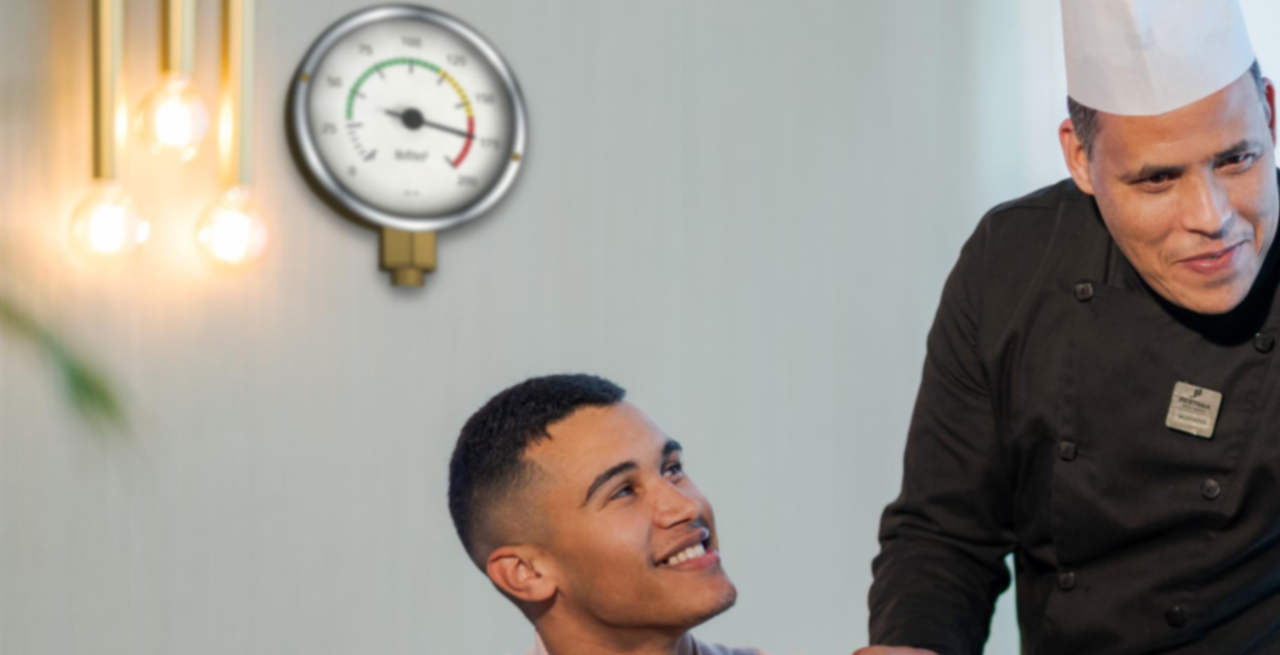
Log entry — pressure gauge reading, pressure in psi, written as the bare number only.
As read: 175
